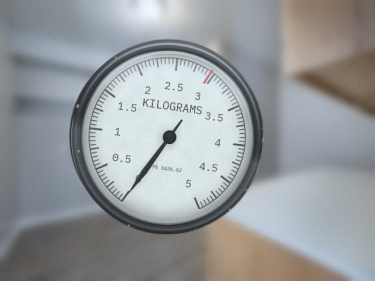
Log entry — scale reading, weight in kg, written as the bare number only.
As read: 0
